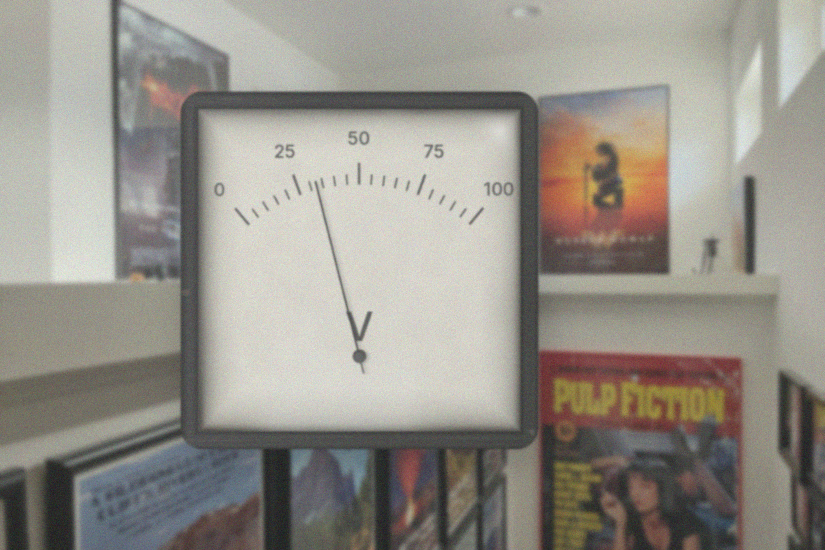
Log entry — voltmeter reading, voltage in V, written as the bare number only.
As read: 32.5
